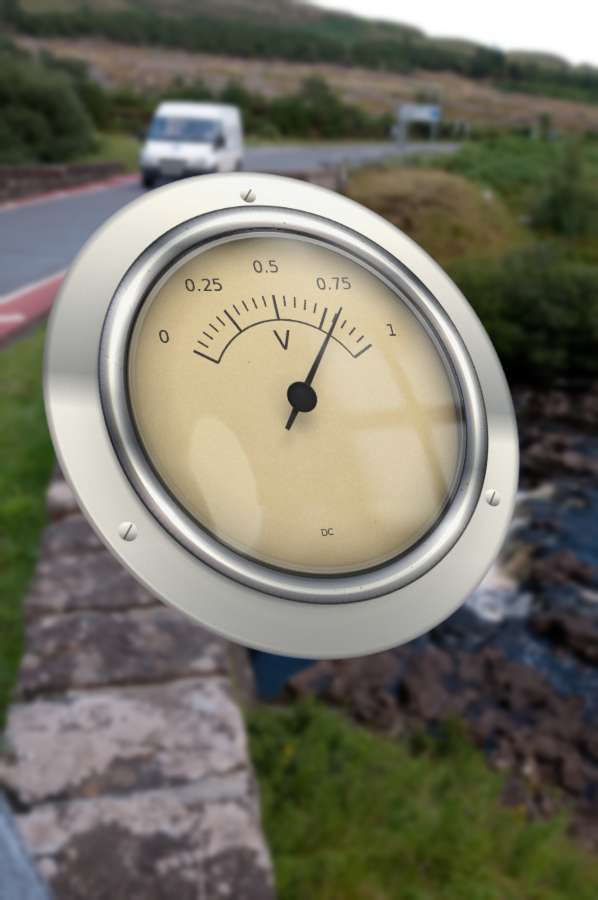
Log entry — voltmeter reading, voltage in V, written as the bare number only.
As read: 0.8
